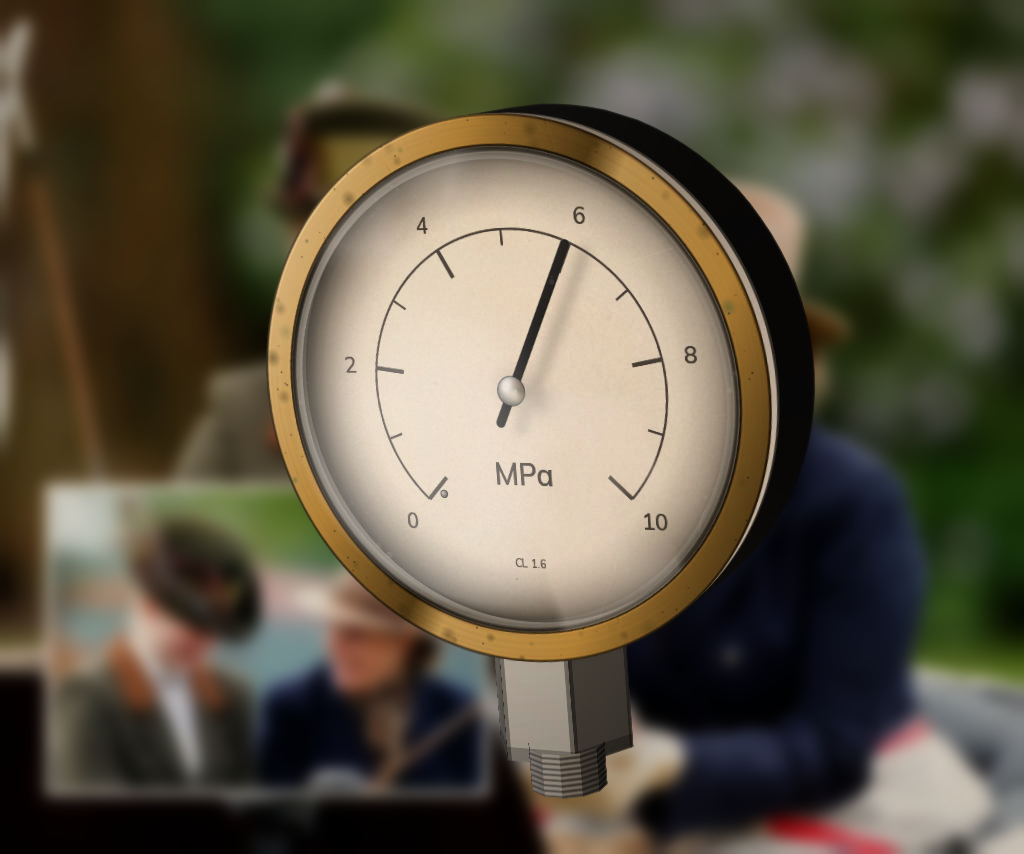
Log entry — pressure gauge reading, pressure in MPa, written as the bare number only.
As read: 6
